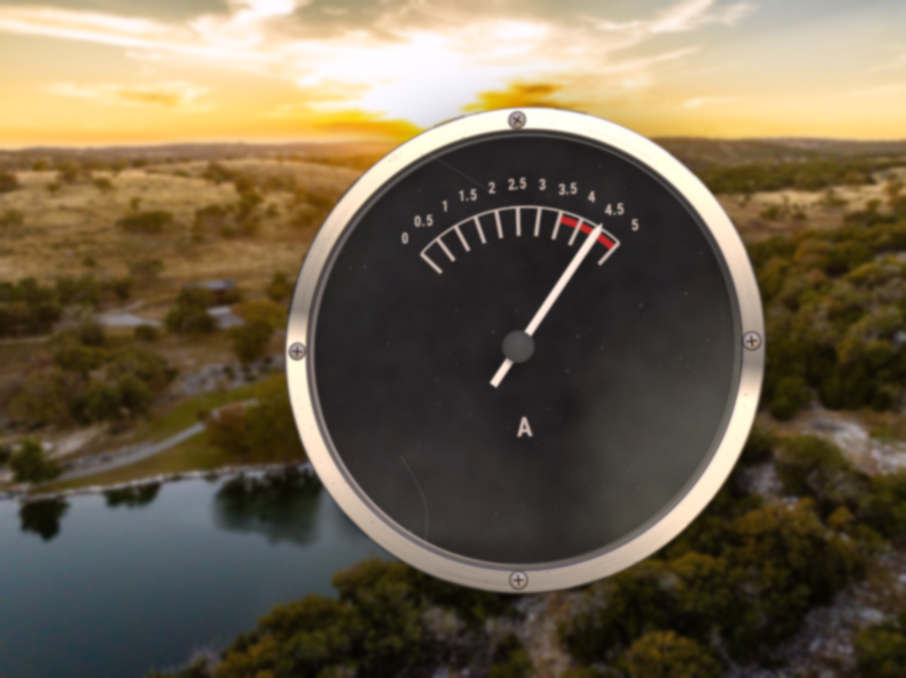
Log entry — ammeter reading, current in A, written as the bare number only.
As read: 4.5
